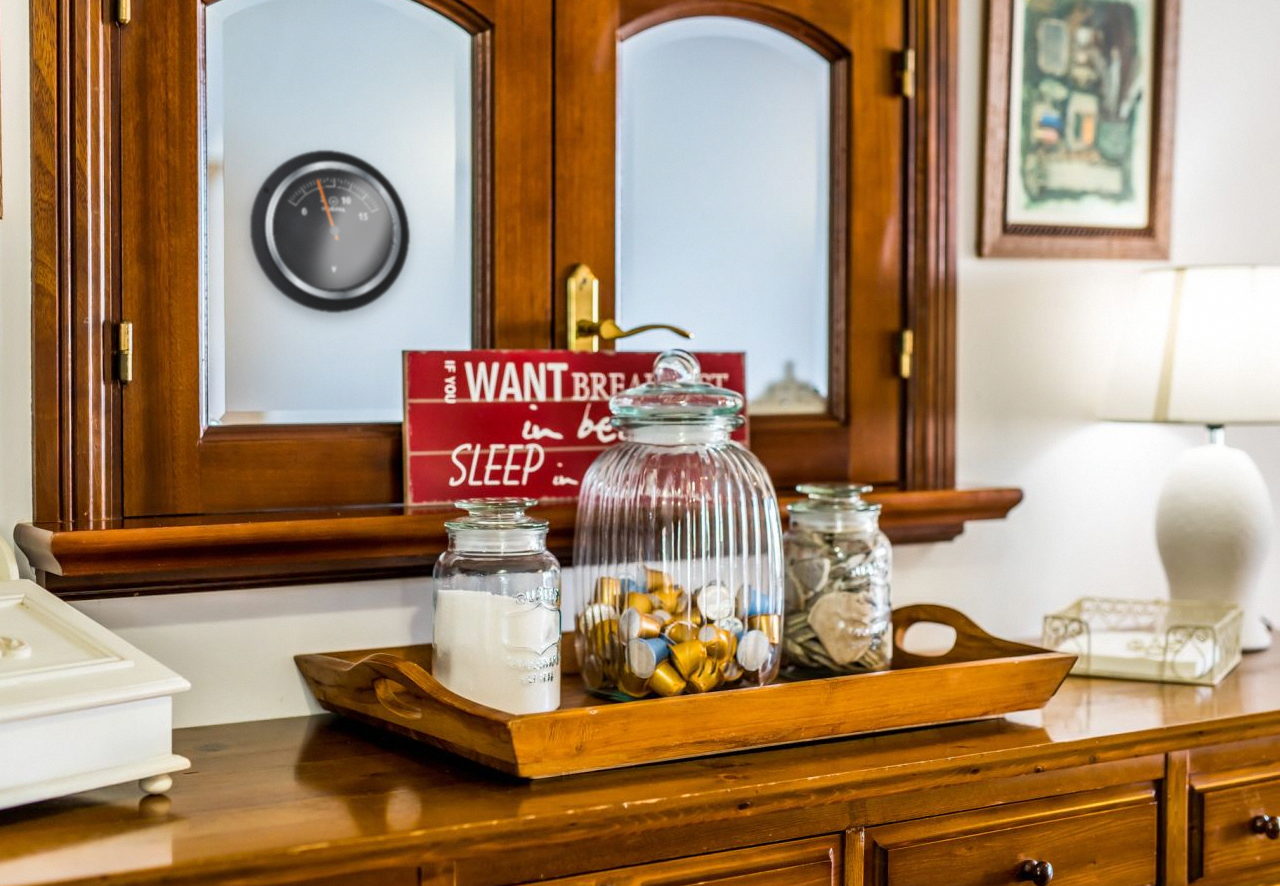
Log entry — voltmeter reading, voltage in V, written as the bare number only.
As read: 5
